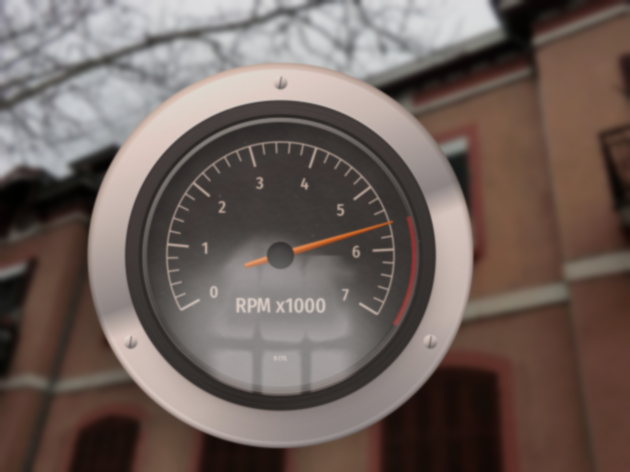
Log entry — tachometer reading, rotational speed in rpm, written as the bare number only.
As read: 5600
